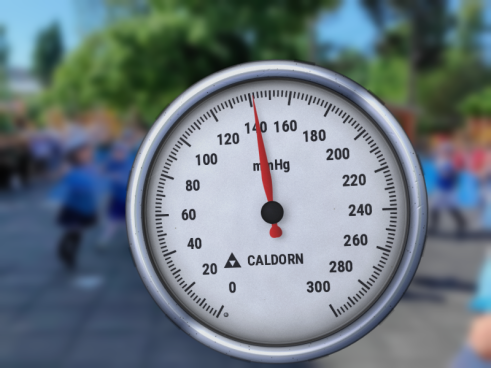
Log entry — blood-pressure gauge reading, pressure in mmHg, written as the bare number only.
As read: 142
